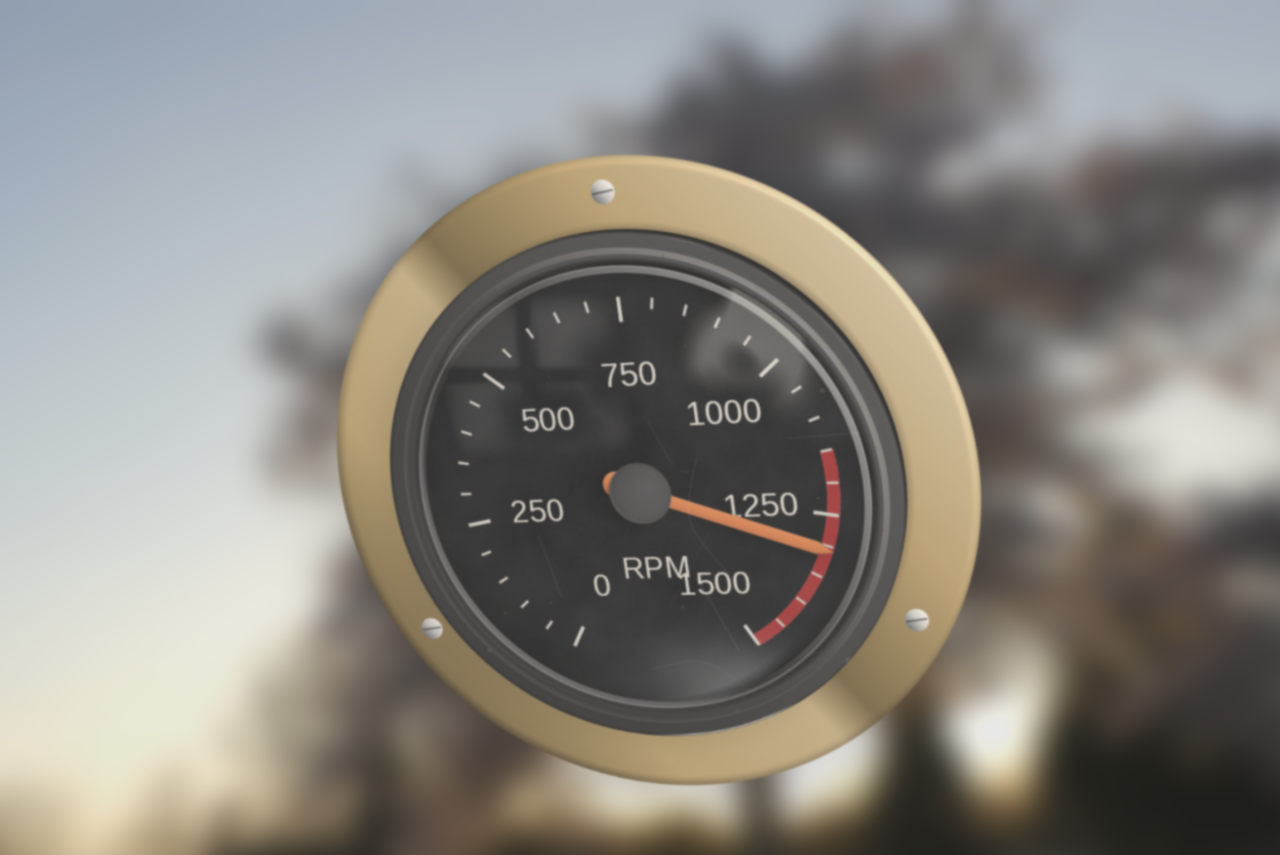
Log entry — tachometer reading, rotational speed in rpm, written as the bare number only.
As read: 1300
